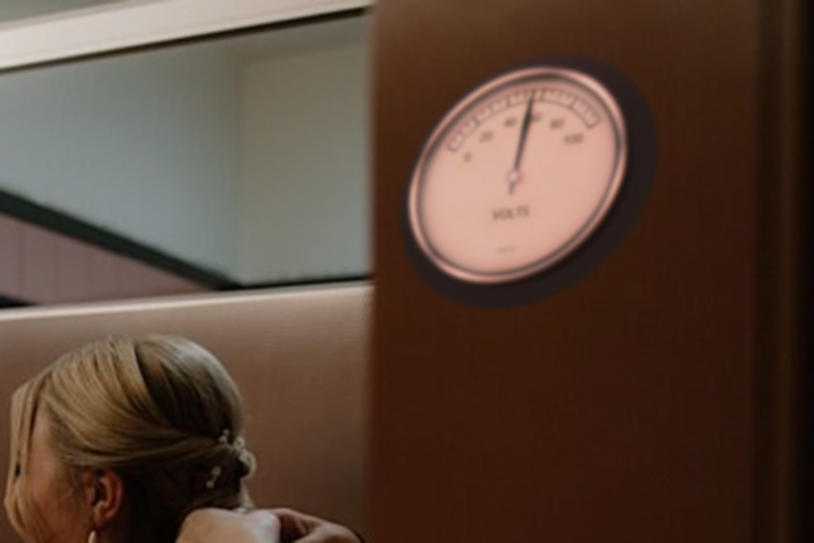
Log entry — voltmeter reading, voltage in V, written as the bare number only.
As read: 55
